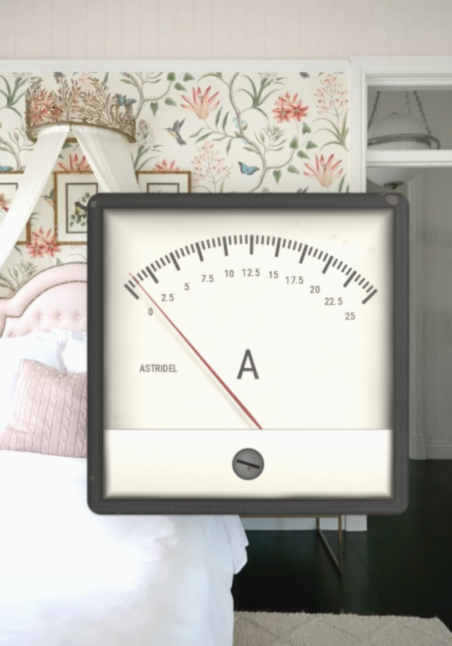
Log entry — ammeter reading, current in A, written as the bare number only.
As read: 1
